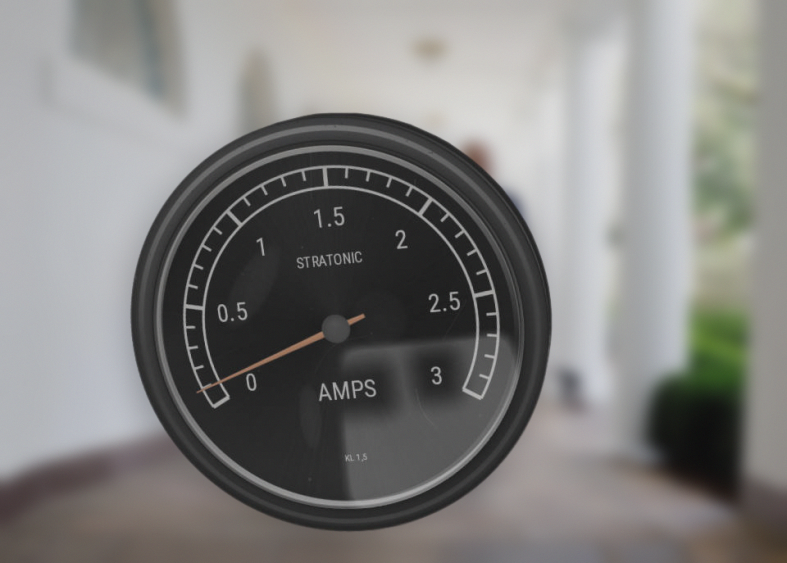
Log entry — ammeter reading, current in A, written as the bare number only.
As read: 0.1
